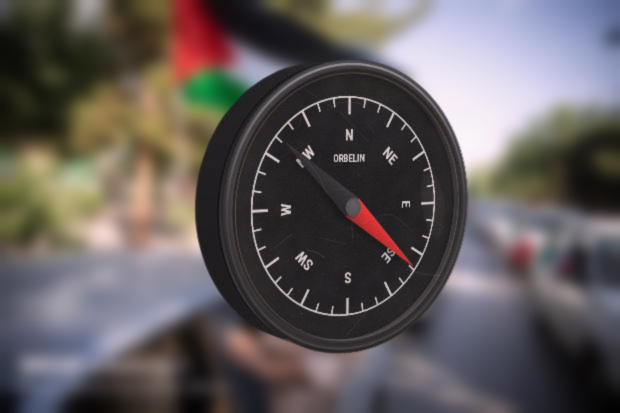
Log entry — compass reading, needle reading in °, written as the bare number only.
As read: 130
